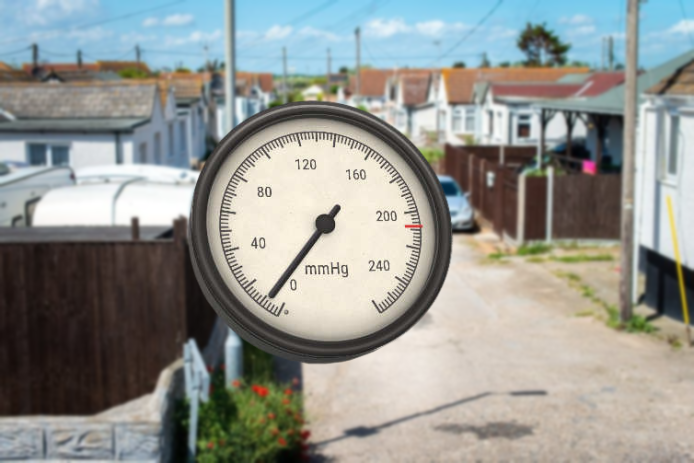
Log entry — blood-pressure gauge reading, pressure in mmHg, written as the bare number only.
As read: 8
